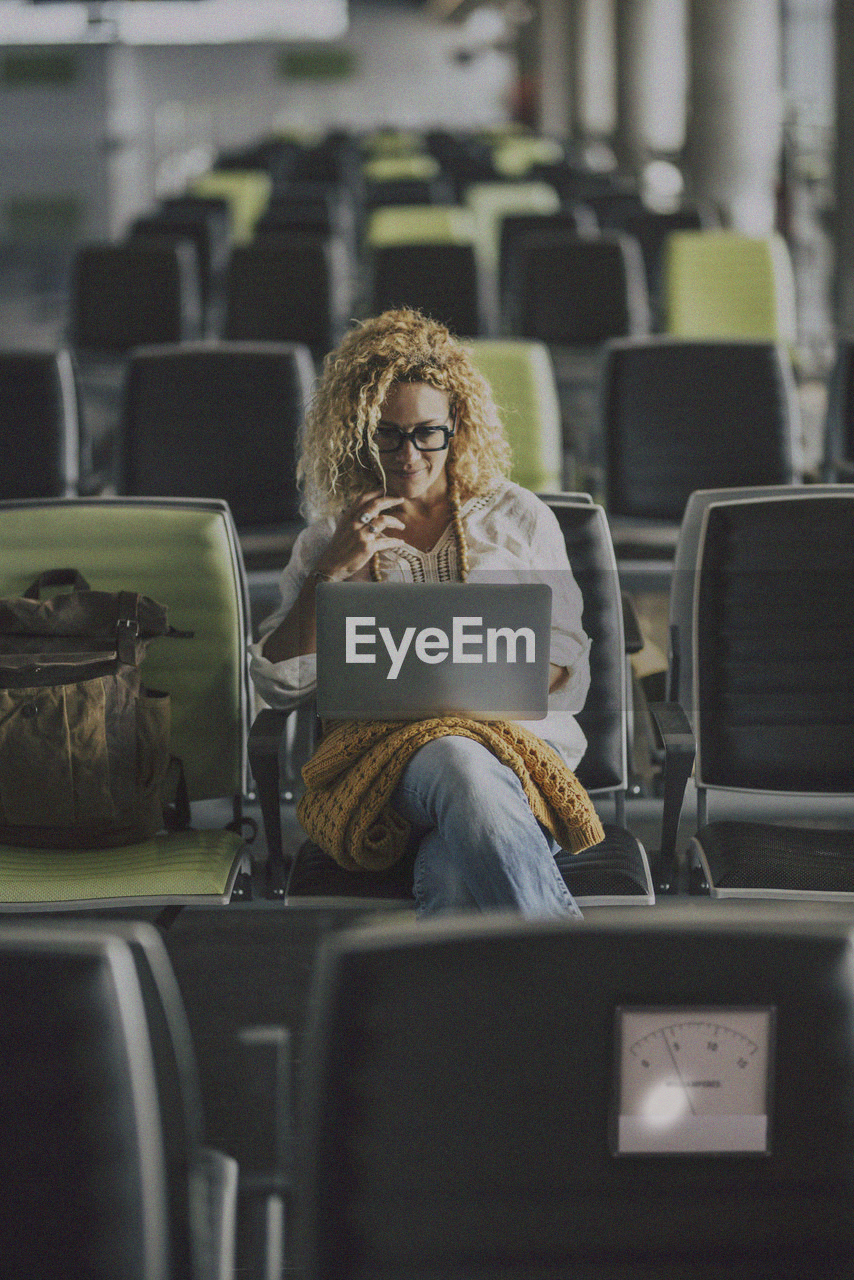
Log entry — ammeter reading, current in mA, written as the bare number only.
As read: 4
